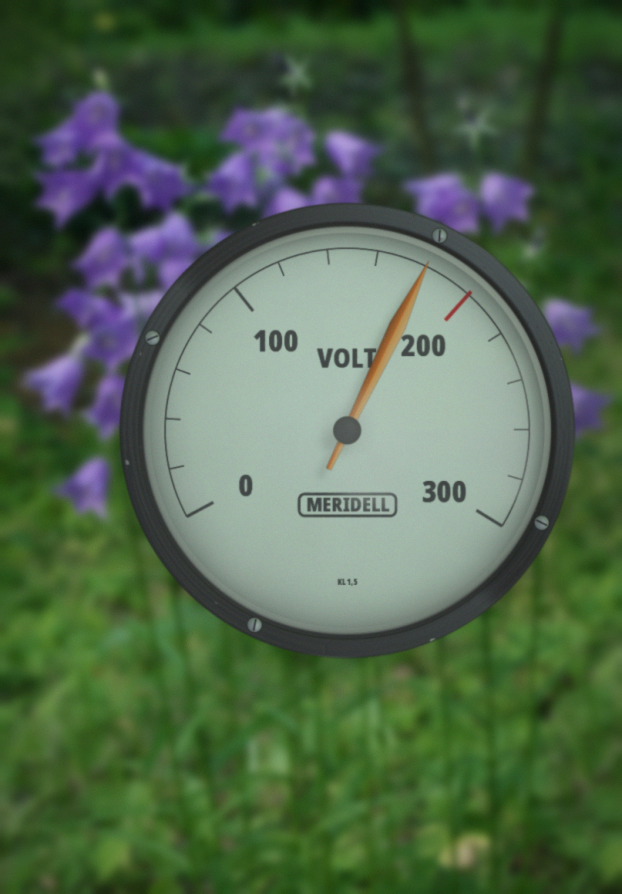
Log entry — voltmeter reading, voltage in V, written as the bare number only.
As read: 180
